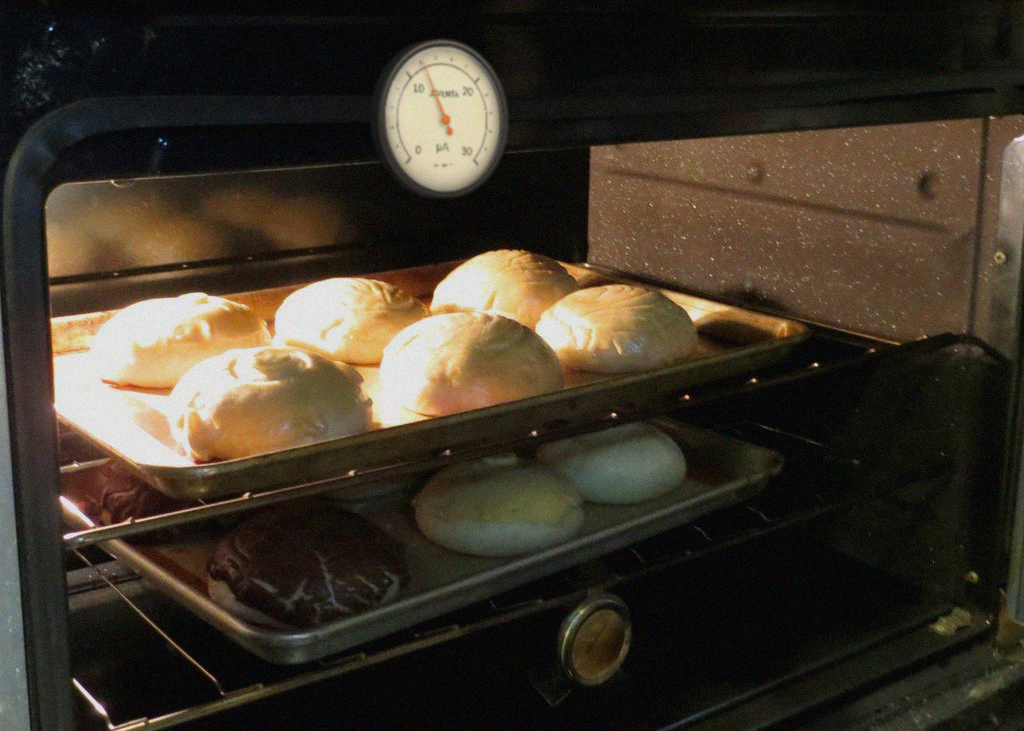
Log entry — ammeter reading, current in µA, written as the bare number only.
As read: 12
